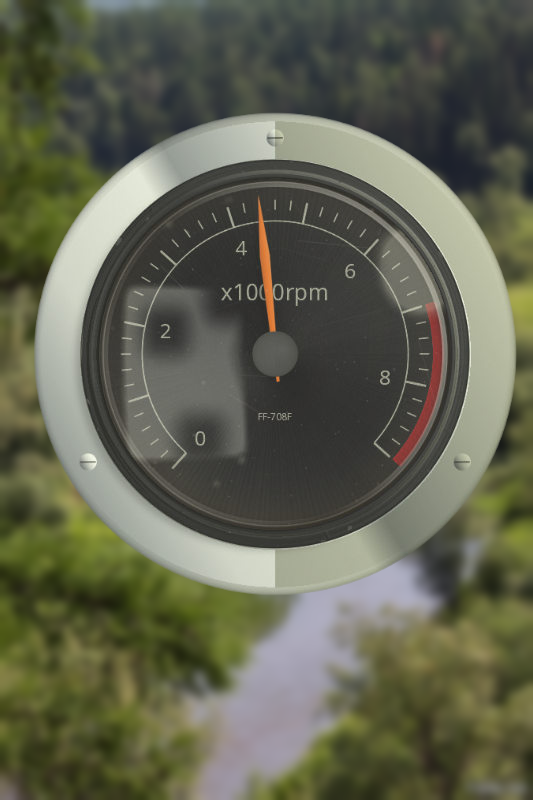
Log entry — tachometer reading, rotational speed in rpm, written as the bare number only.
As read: 4400
